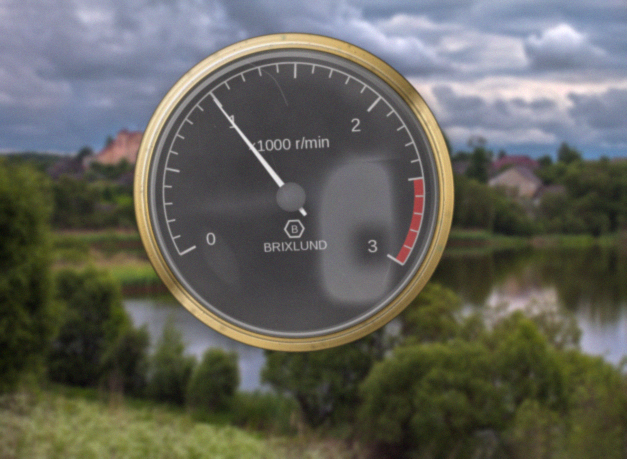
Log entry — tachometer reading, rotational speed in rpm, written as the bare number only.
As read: 1000
